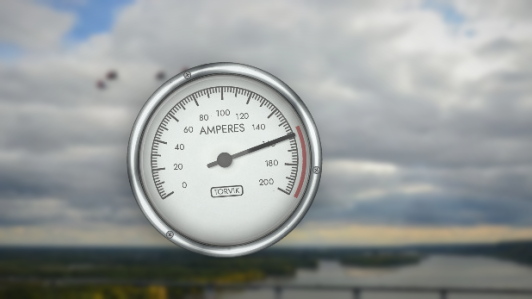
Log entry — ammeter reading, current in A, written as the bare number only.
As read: 160
